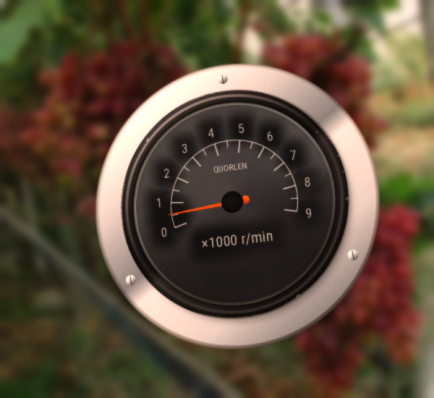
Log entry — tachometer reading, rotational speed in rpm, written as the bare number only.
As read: 500
